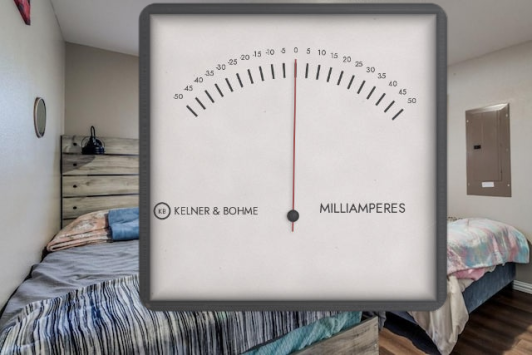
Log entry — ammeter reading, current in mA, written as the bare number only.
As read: 0
